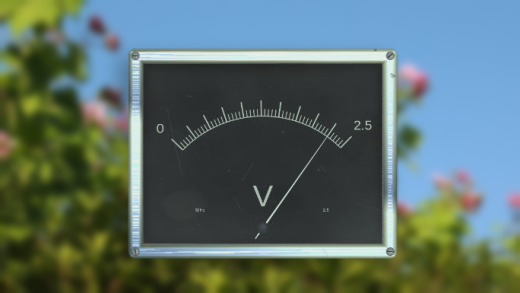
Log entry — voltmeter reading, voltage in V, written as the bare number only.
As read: 2.25
